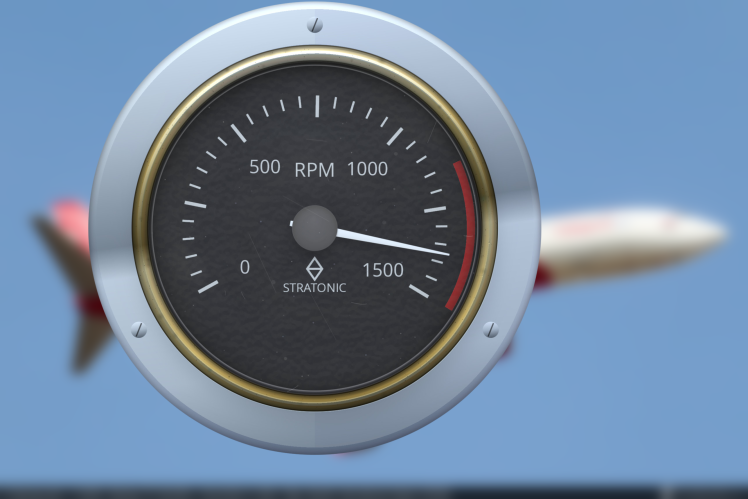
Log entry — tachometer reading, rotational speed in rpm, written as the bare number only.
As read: 1375
